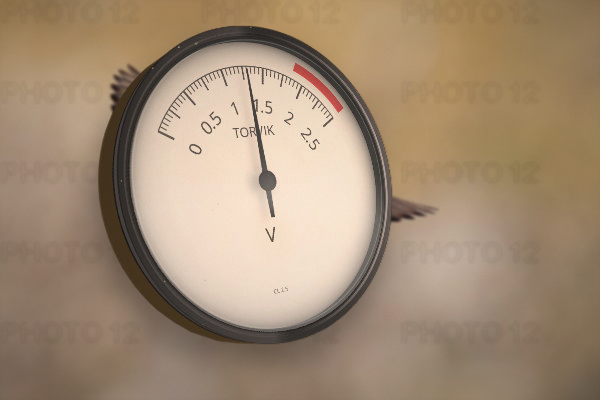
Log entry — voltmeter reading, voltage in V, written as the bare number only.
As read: 1.25
